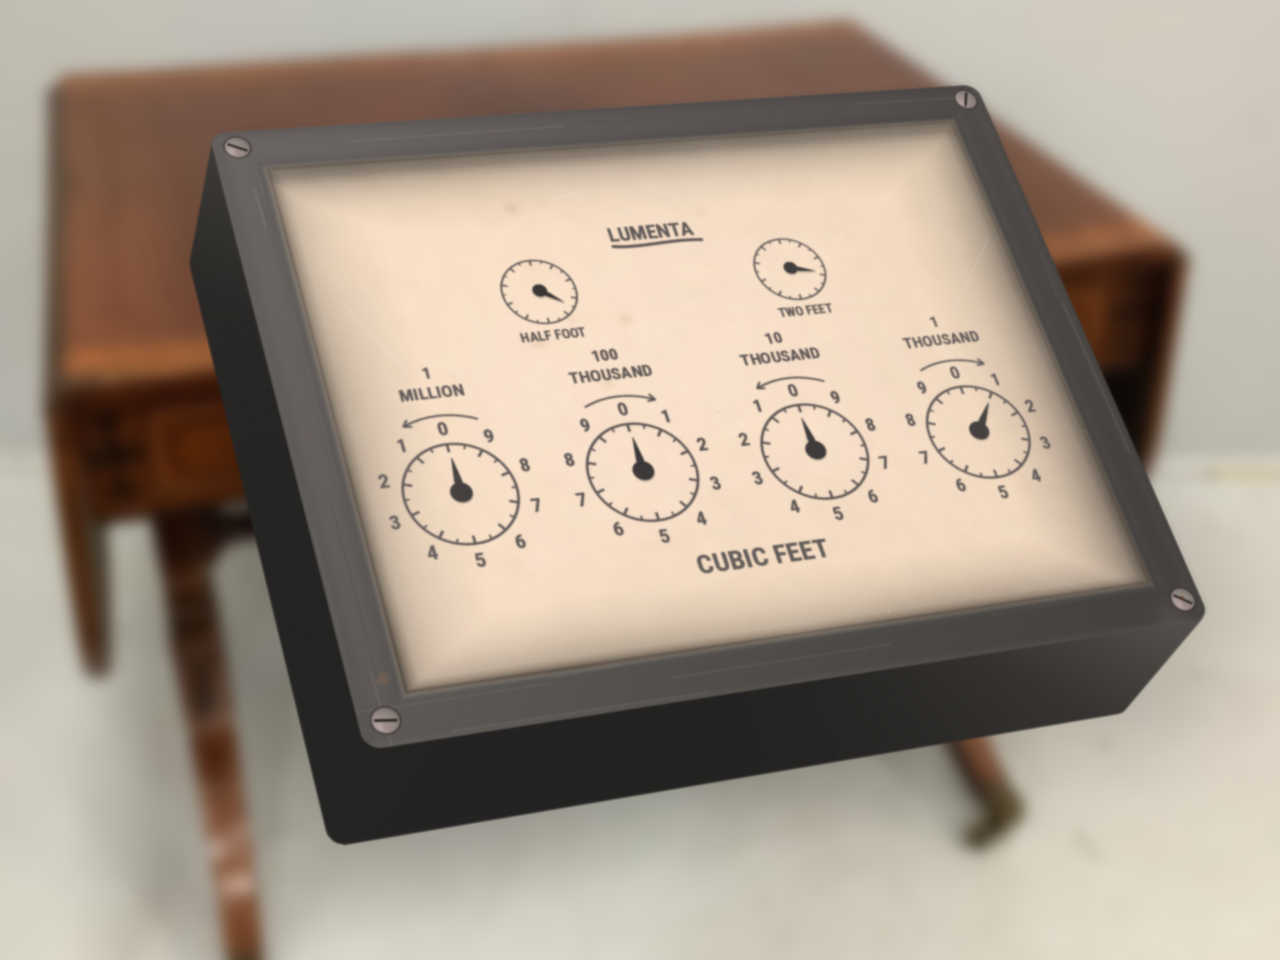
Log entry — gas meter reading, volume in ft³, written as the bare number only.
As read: 100
